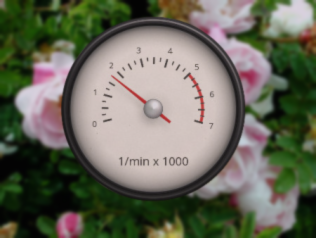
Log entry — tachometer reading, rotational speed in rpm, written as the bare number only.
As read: 1750
